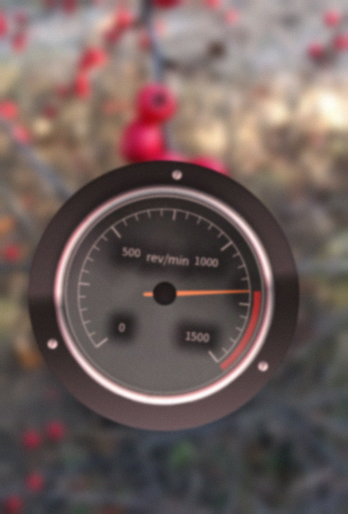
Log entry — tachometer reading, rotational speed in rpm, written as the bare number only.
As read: 1200
